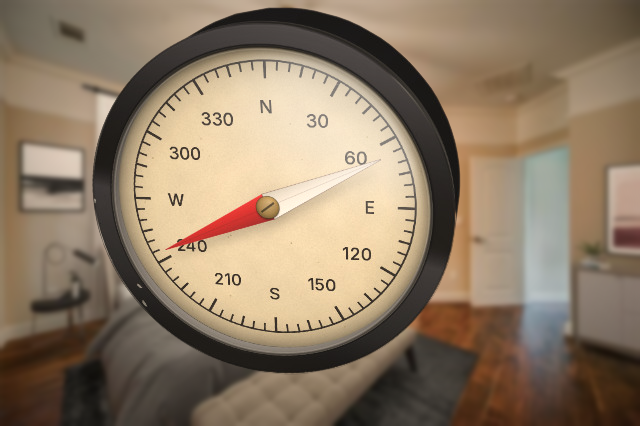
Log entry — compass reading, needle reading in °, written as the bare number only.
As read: 245
